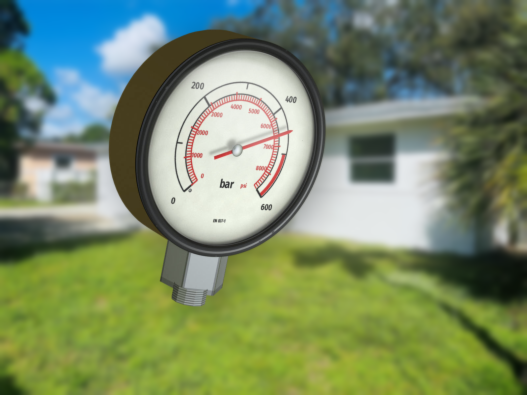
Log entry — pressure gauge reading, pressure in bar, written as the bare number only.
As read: 450
